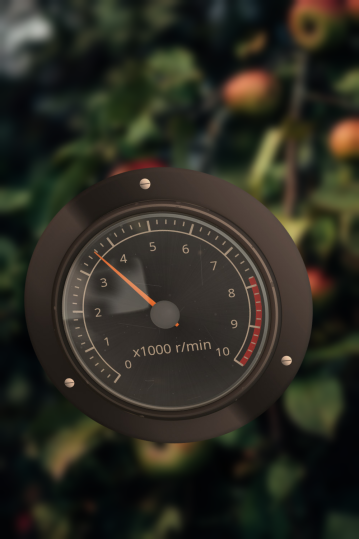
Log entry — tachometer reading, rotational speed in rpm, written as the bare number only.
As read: 3600
